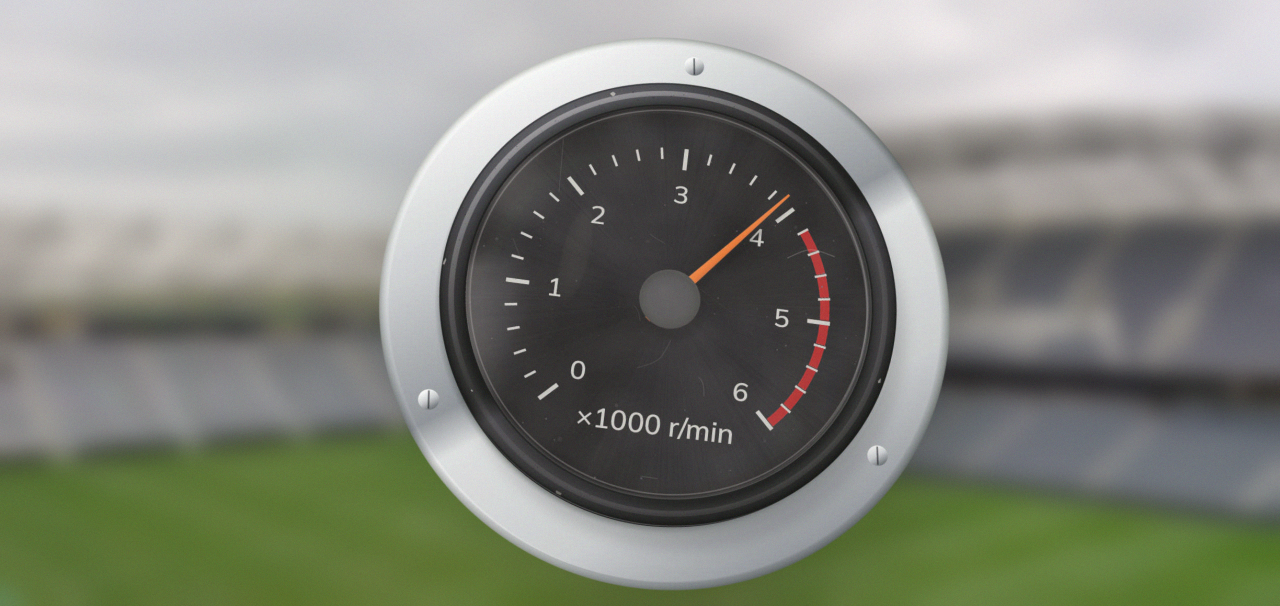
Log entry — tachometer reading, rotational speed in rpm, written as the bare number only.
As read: 3900
